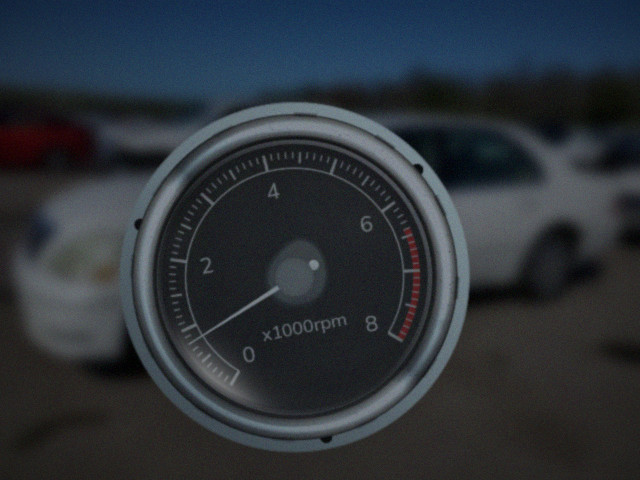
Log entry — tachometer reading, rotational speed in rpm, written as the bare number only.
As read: 800
